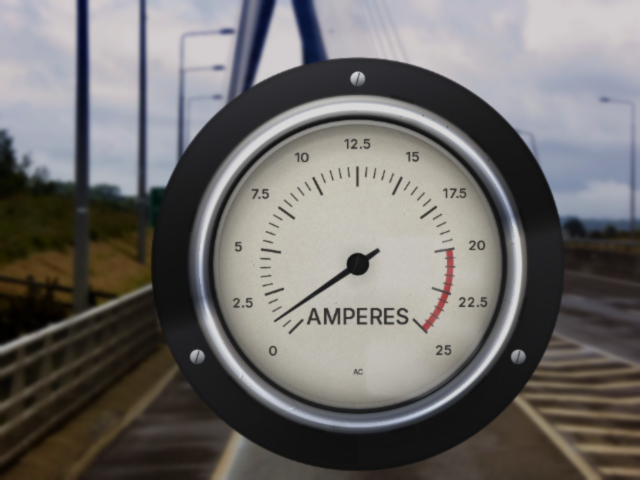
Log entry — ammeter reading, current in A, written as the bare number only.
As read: 1
